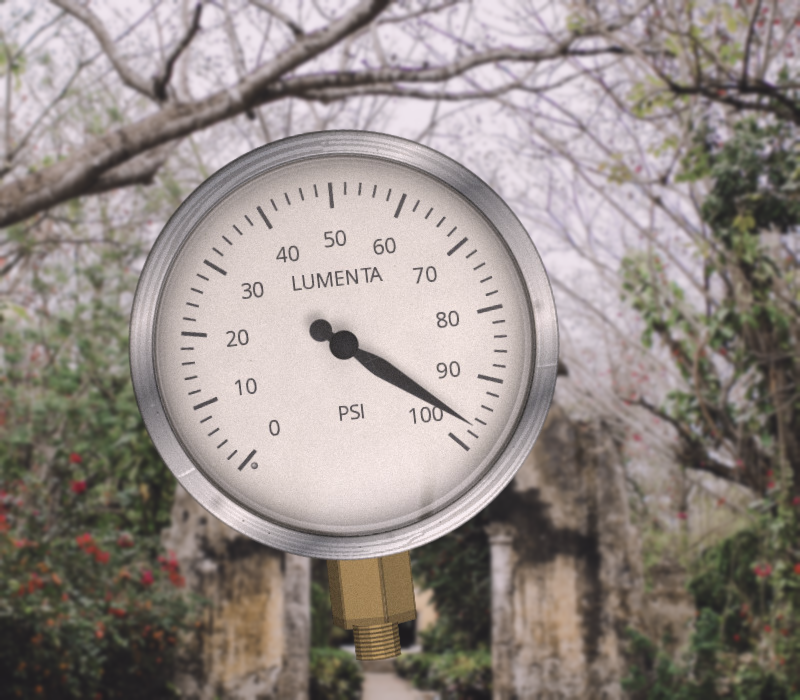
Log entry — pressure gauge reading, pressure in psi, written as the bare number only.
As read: 97
